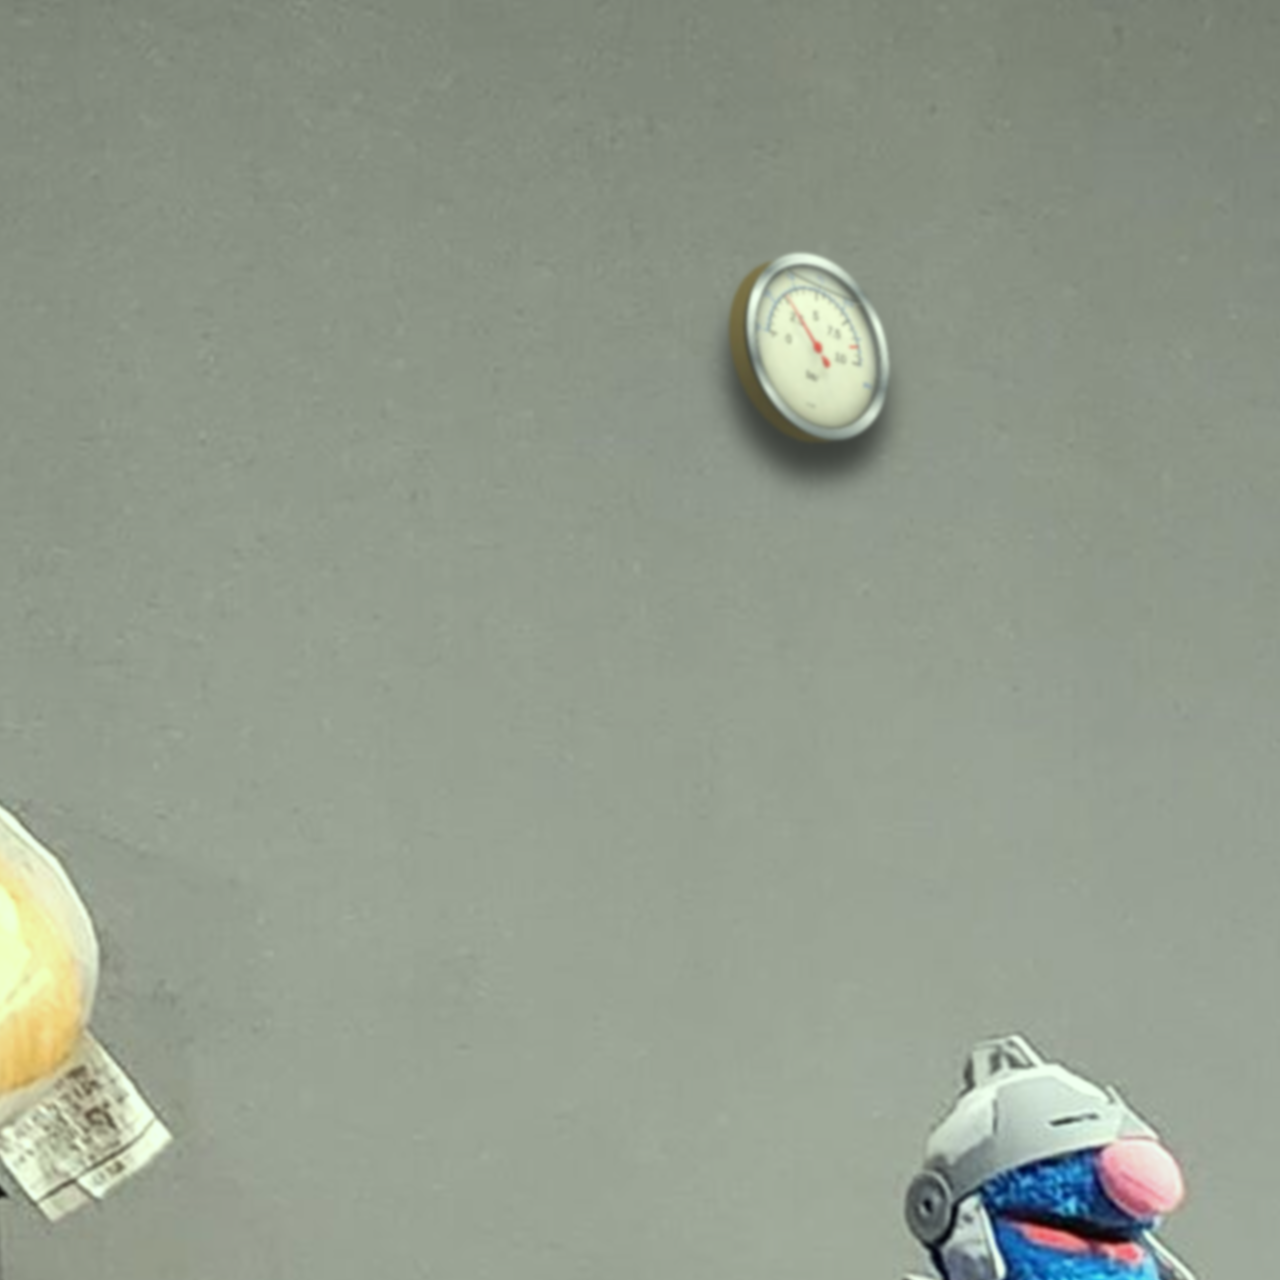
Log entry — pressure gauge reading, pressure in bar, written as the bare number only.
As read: 2.5
